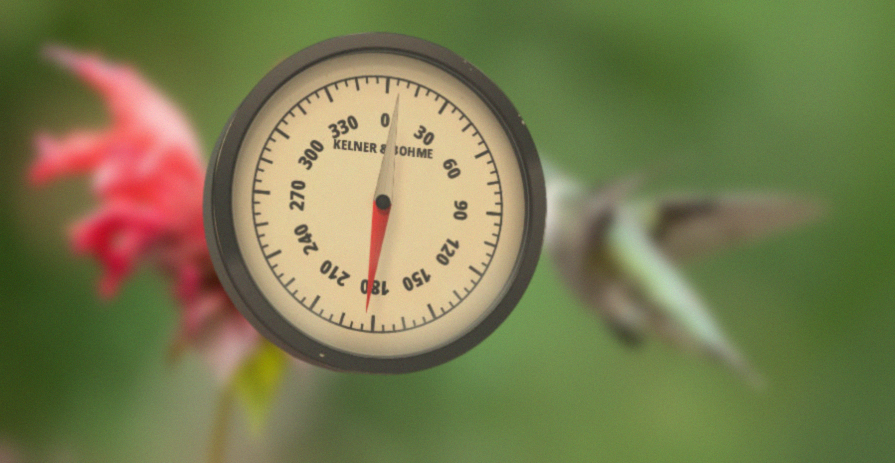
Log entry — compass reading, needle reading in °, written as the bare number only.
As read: 185
